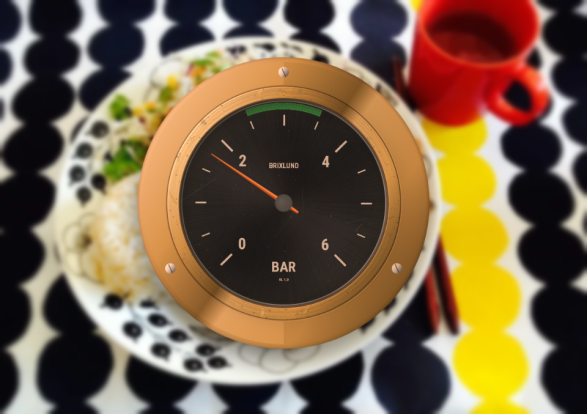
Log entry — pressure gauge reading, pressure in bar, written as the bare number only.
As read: 1.75
